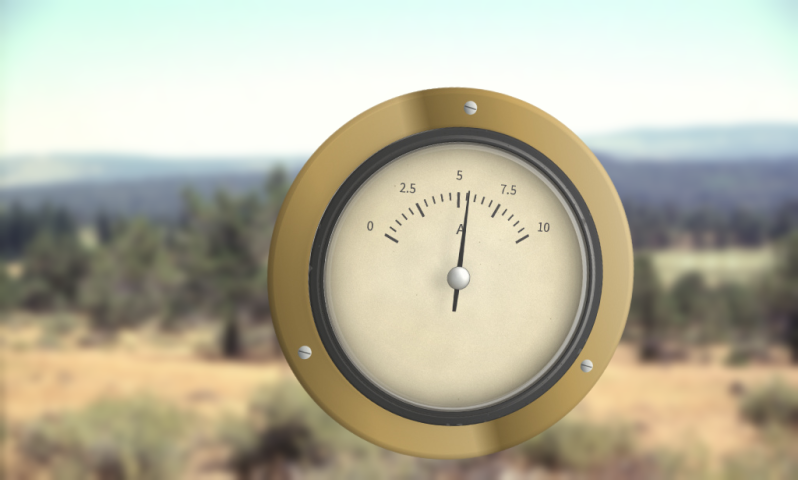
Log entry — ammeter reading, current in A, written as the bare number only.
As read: 5.5
